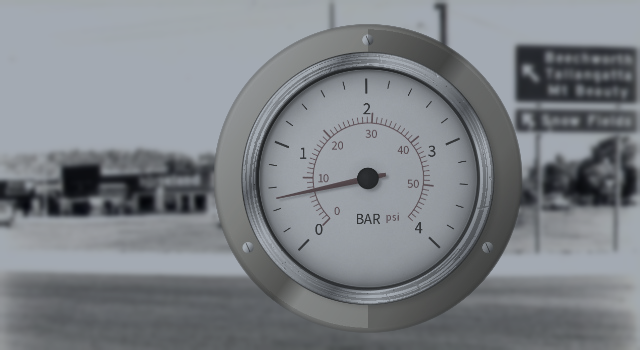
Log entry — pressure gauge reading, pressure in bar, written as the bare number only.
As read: 0.5
